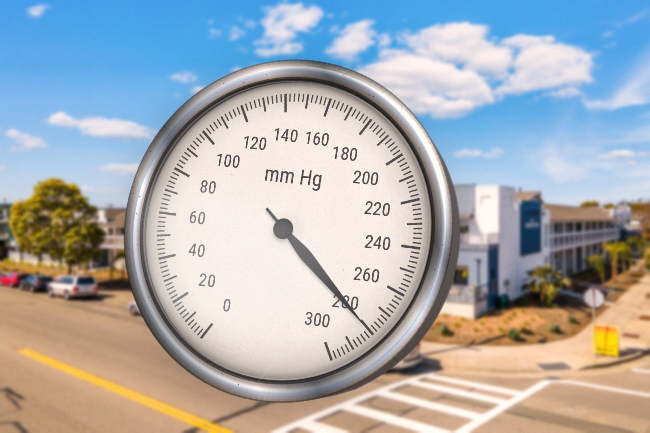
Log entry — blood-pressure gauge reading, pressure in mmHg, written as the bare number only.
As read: 280
